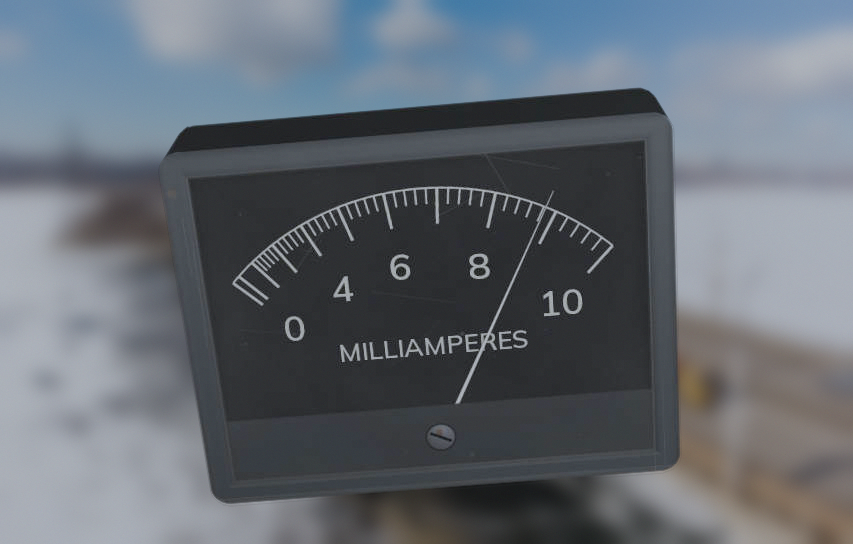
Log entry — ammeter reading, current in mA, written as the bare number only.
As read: 8.8
